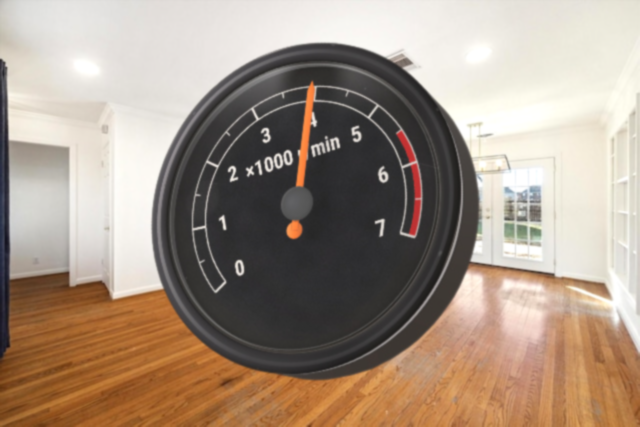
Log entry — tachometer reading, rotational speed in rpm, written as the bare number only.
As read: 4000
